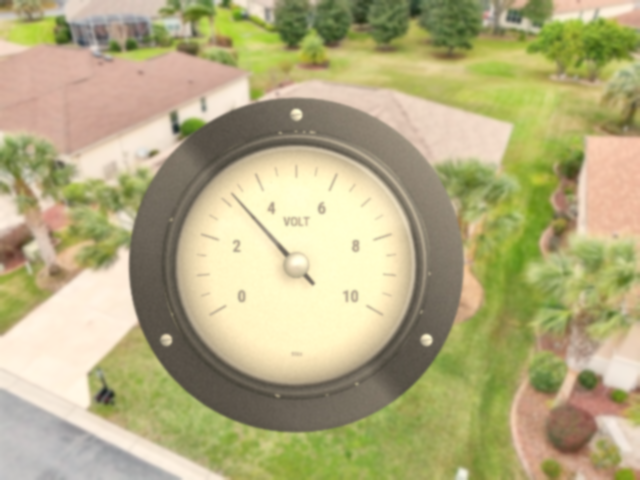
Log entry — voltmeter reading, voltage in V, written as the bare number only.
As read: 3.25
